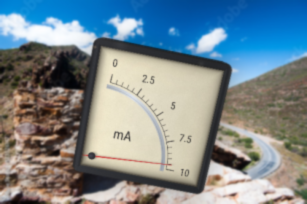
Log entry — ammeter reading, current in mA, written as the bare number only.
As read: 9.5
